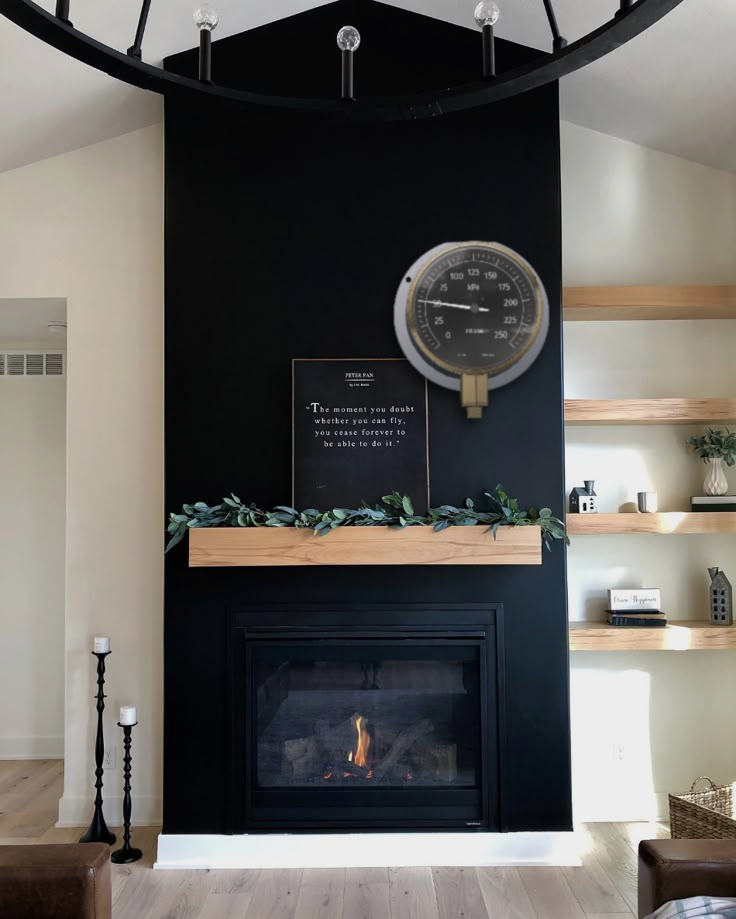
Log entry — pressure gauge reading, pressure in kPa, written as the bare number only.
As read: 50
